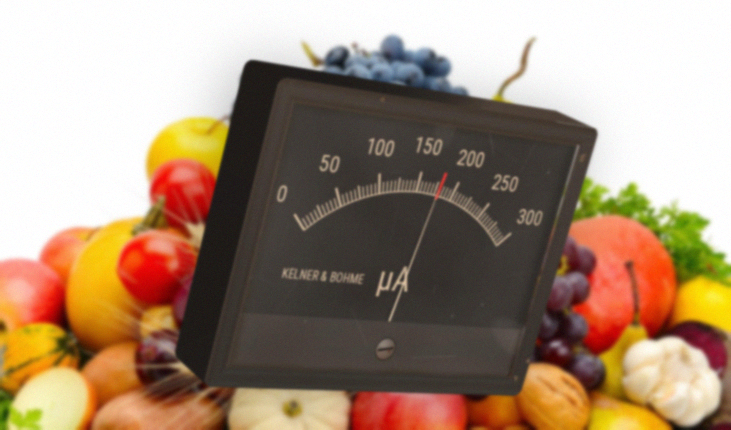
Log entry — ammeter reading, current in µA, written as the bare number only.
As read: 175
